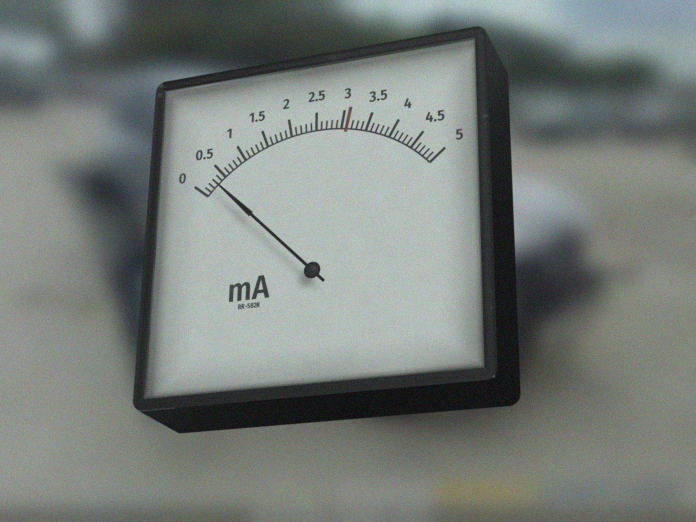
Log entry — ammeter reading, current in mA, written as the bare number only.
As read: 0.3
